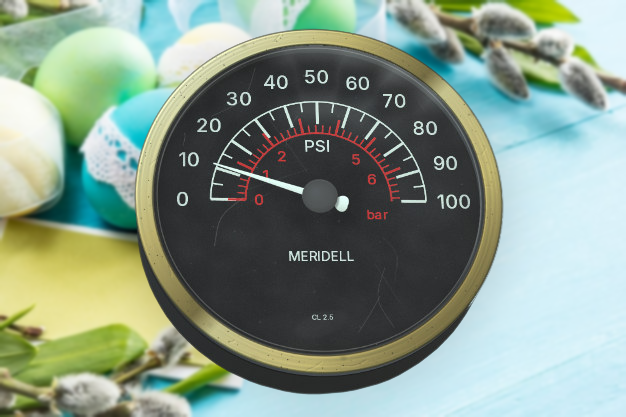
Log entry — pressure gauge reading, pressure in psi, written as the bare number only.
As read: 10
